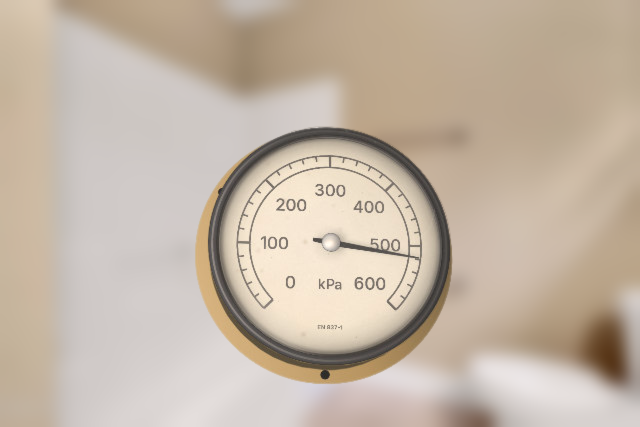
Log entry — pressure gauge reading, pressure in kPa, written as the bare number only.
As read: 520
